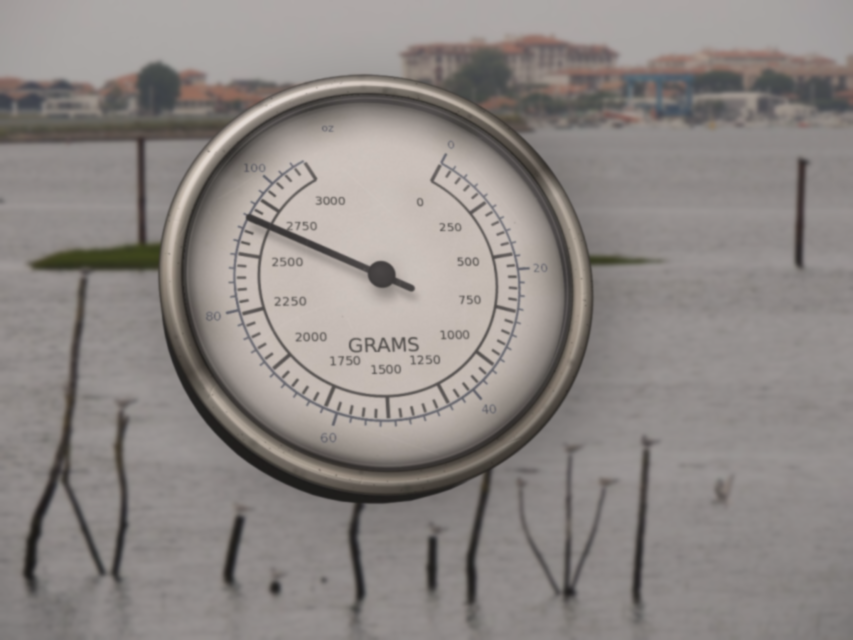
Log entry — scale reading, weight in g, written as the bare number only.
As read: 2650
